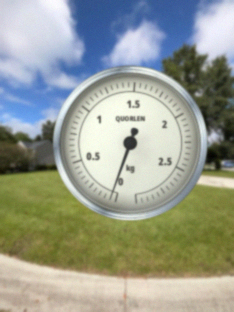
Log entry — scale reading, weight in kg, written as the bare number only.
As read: 0.05
